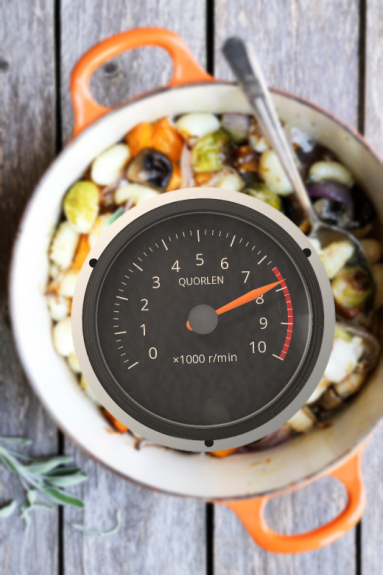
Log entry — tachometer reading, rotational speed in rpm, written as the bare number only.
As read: 7800
